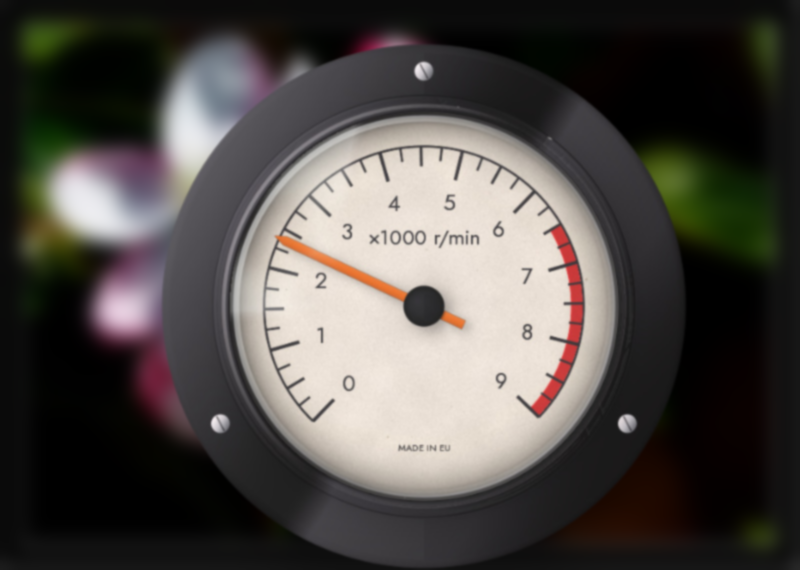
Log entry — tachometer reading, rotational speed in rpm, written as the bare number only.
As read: 2375
